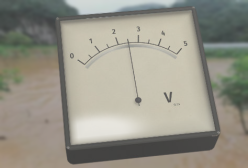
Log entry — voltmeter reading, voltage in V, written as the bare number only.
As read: 2.5
